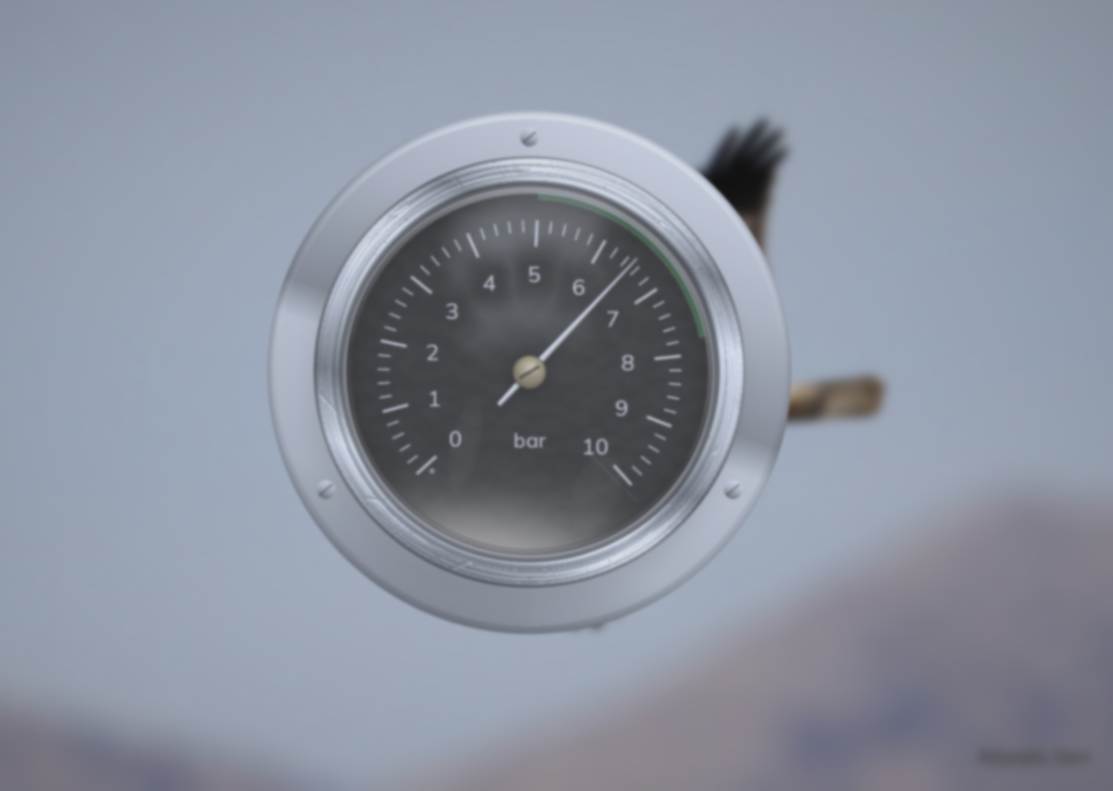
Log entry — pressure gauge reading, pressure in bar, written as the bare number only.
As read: 6.5
